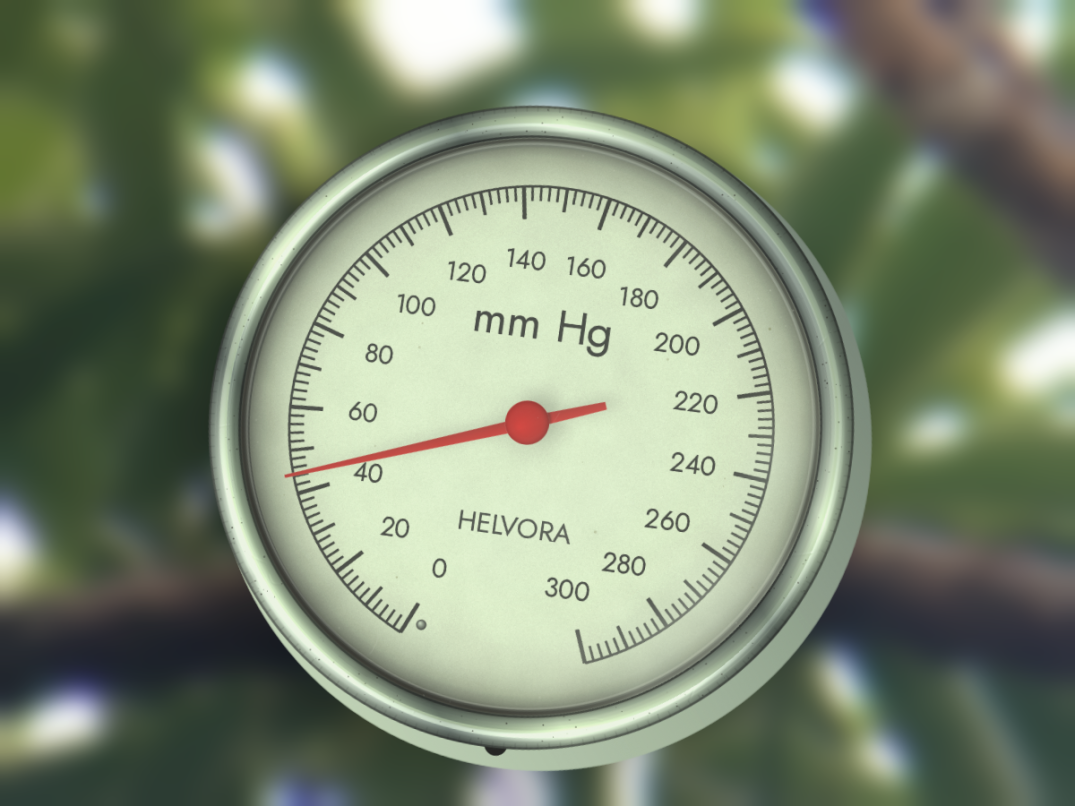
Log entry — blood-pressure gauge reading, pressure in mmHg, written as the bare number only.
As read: 44
